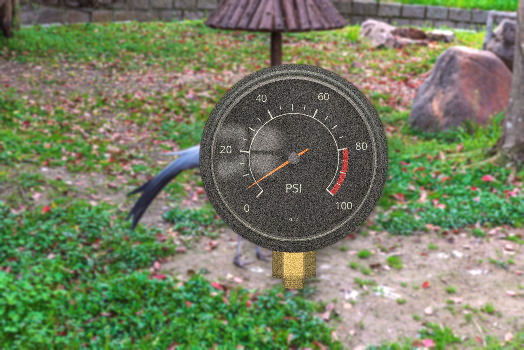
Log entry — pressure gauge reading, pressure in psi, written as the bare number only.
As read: 5
